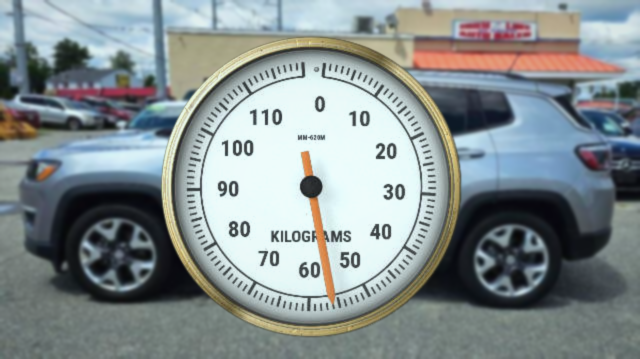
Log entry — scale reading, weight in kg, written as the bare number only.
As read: 56
